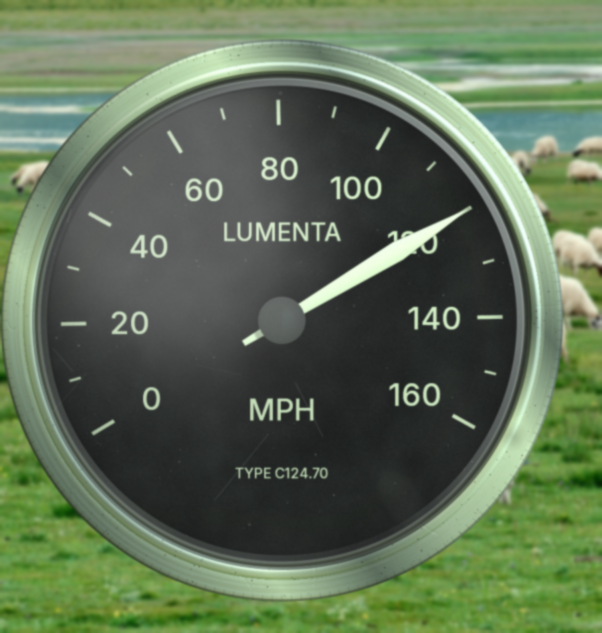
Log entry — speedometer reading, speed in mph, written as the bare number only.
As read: 120
